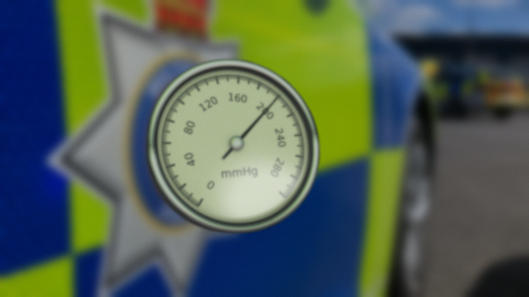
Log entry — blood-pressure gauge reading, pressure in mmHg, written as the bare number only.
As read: 200
